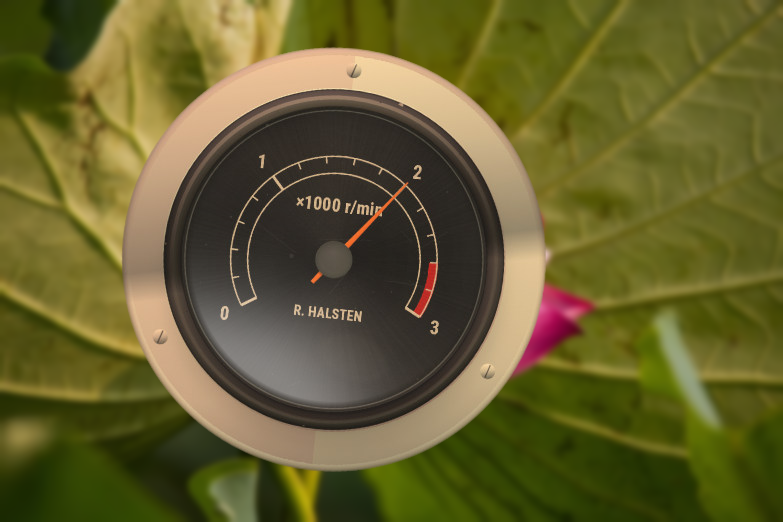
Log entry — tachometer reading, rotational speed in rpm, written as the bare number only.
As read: 2000
